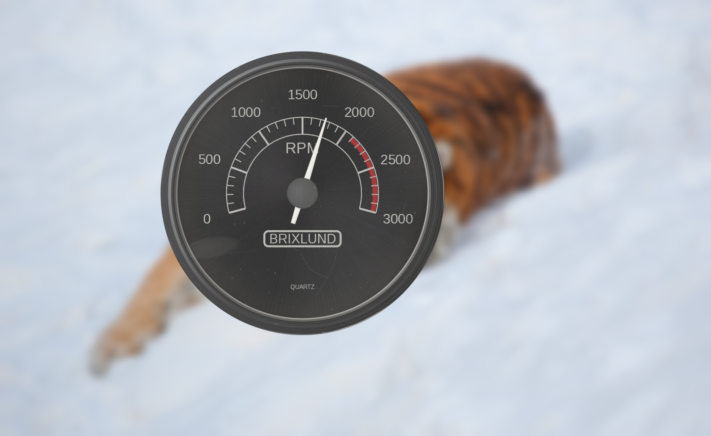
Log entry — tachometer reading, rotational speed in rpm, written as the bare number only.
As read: 1750
